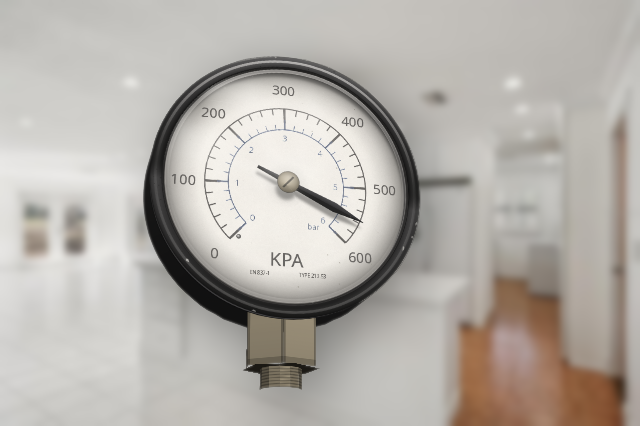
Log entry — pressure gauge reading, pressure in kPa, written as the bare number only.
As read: 560
